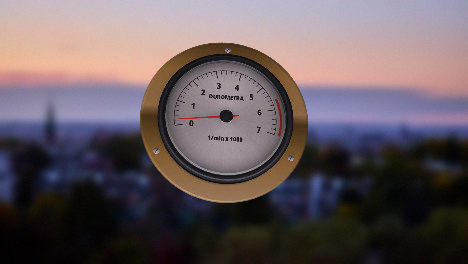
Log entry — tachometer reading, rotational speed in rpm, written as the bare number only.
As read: 200
